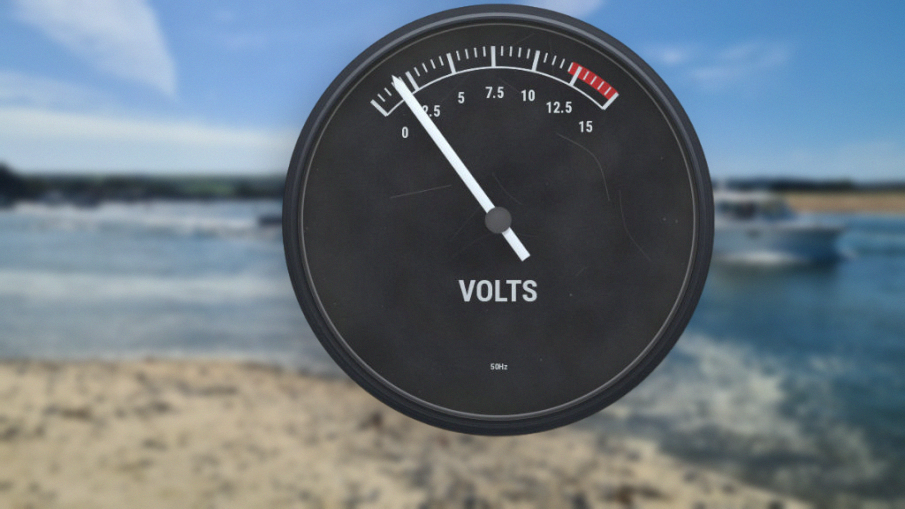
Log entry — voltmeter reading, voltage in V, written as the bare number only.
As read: 1.75
